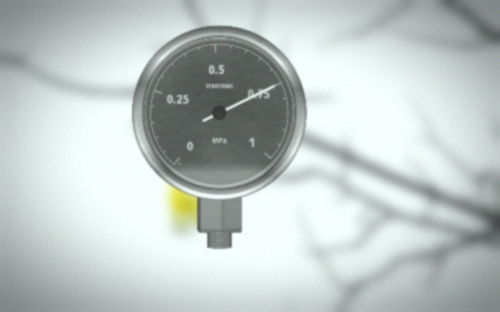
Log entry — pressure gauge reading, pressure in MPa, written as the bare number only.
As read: 0.75
